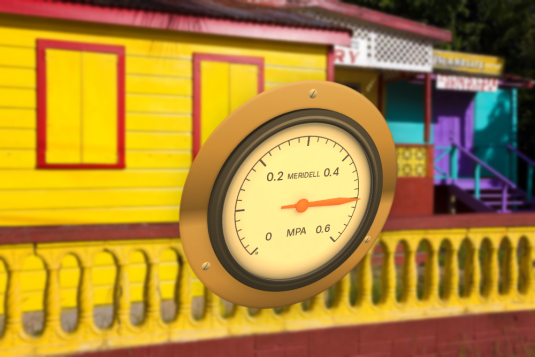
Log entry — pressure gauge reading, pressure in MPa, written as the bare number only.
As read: 0.5
